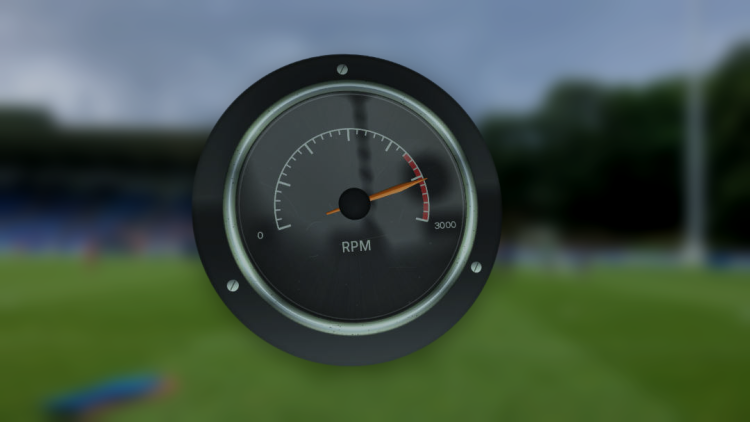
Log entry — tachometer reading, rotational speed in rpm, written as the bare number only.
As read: 2550
